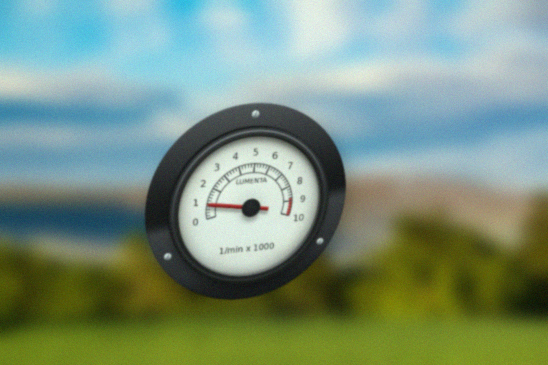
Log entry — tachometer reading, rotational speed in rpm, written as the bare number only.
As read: 1000
